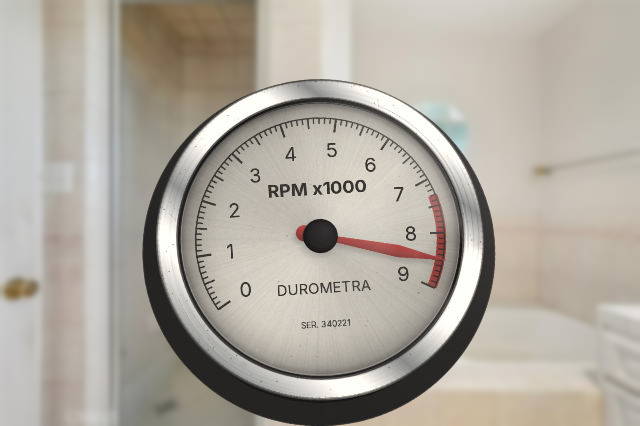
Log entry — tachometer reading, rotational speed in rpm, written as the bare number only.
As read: 8500
